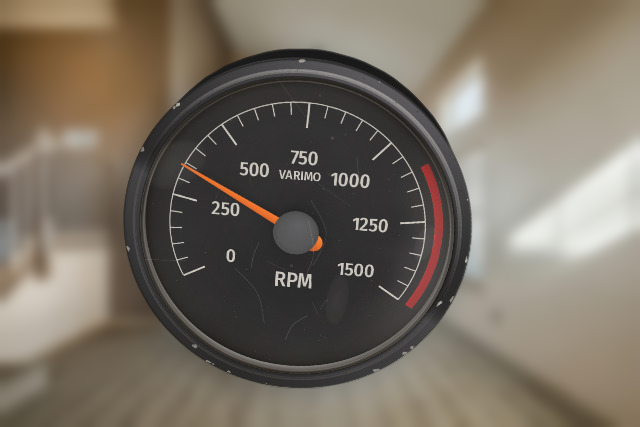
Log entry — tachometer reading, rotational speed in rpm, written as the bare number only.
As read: 350
